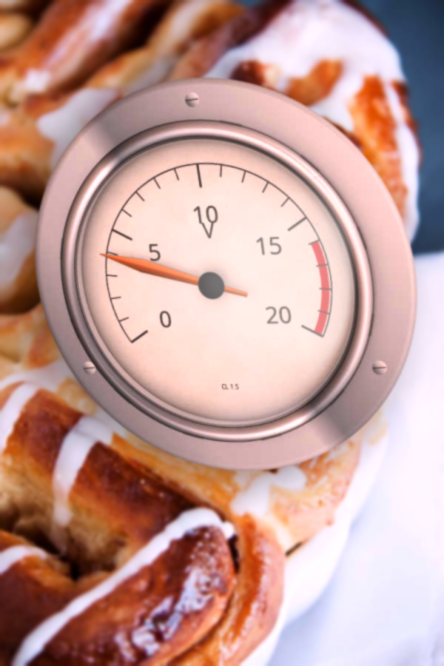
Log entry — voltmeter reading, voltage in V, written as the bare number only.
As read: 4
